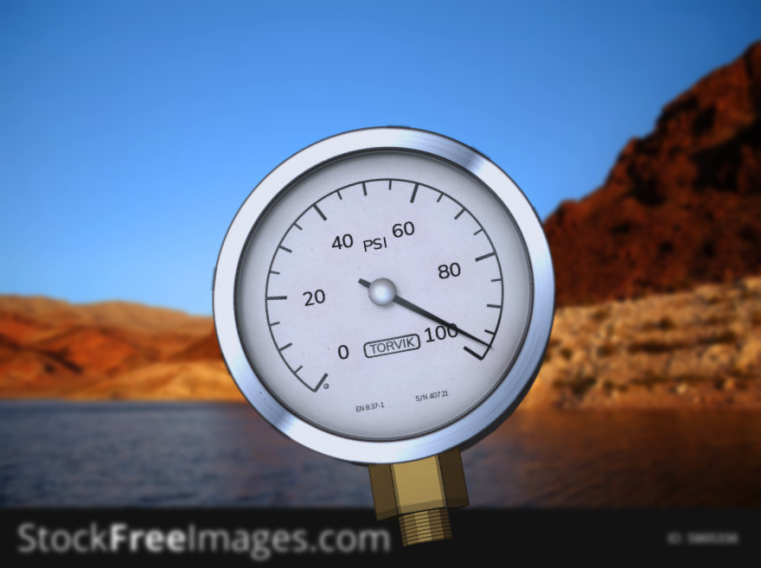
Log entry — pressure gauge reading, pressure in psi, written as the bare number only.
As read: 97.5
